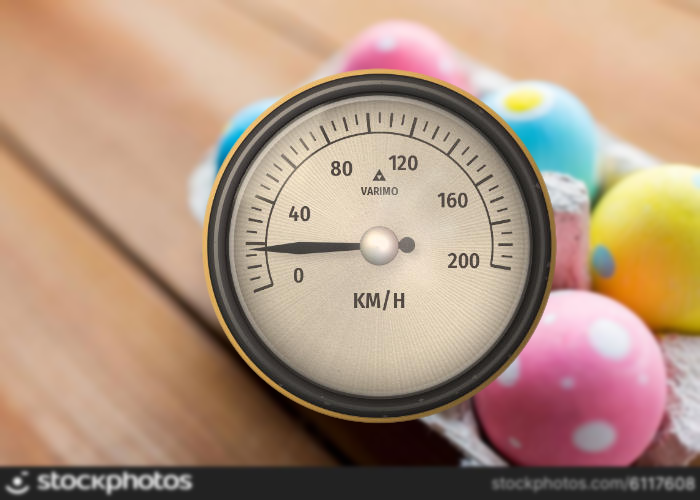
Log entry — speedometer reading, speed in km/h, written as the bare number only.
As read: 17.5
